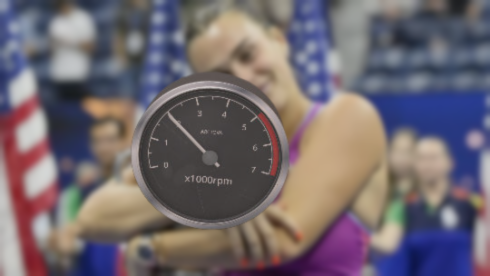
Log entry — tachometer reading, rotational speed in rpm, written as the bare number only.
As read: 2000
